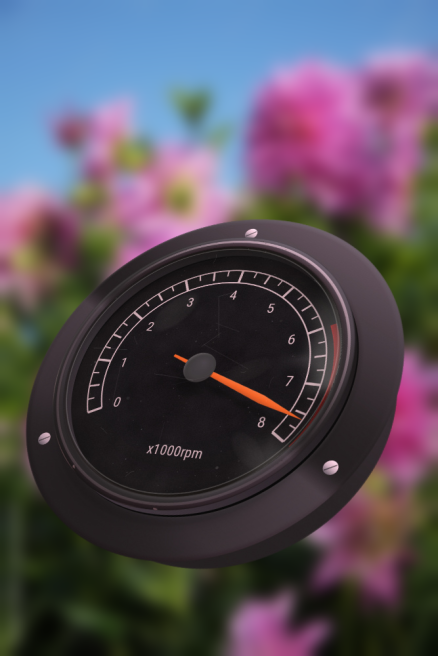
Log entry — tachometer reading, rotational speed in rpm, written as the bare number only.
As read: 7625
